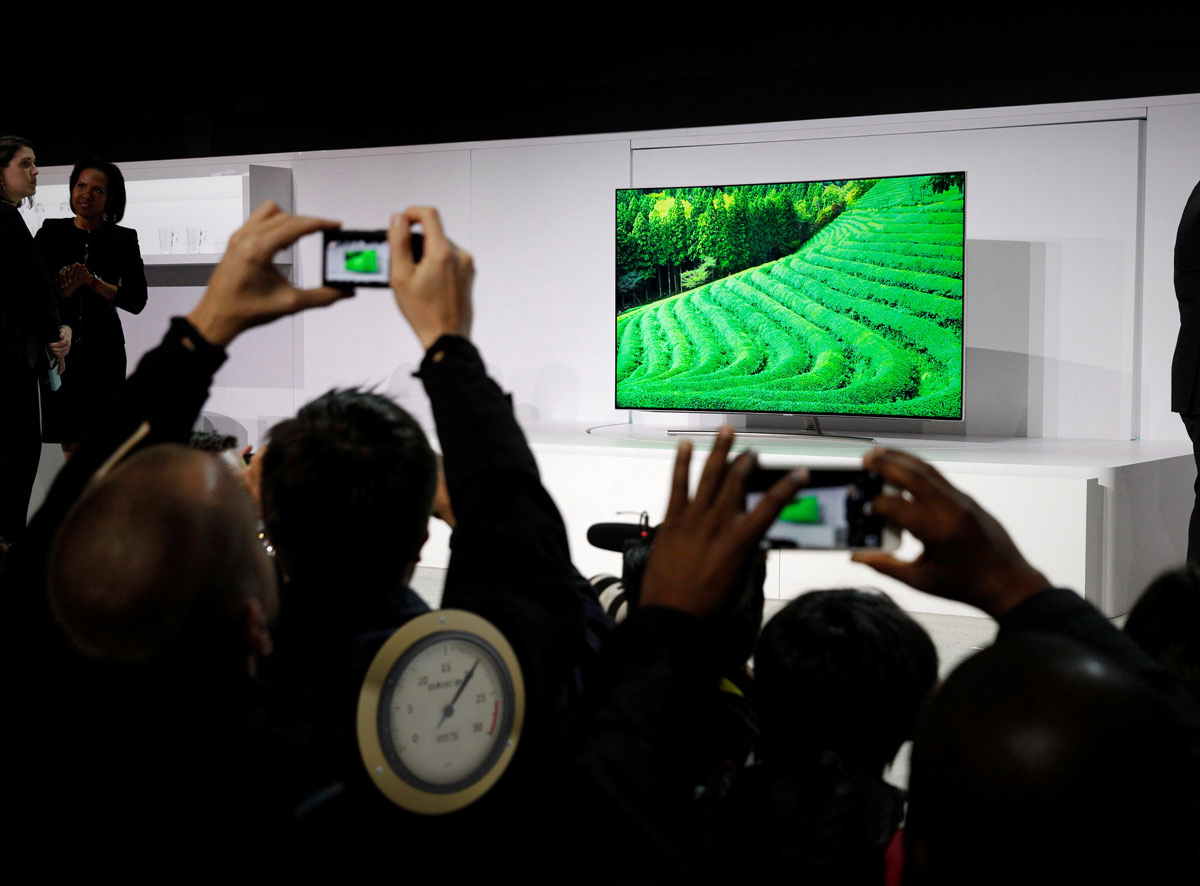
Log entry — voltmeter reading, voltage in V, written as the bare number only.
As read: 20
